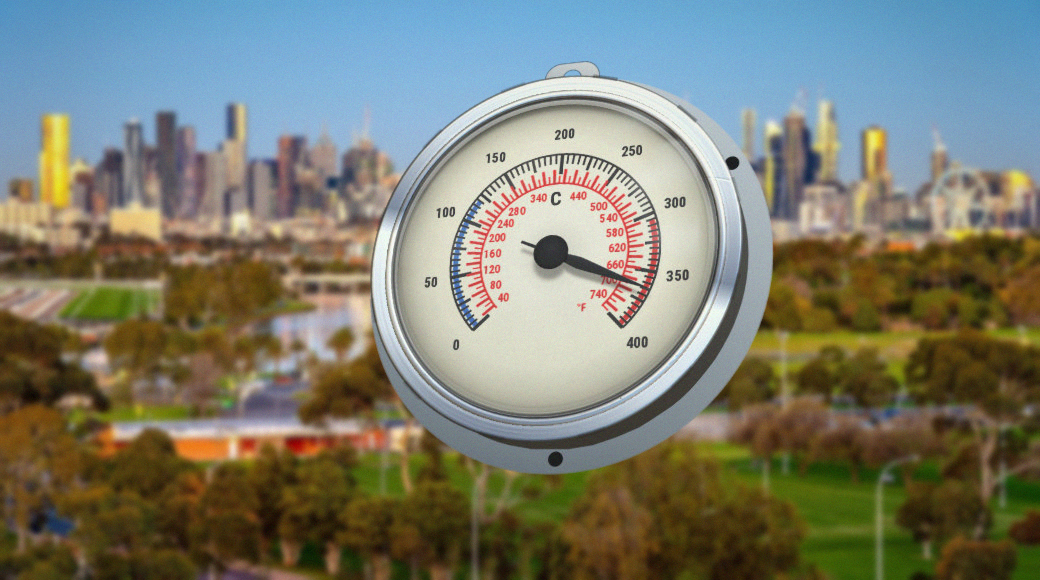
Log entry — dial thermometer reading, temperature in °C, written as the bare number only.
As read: 365
